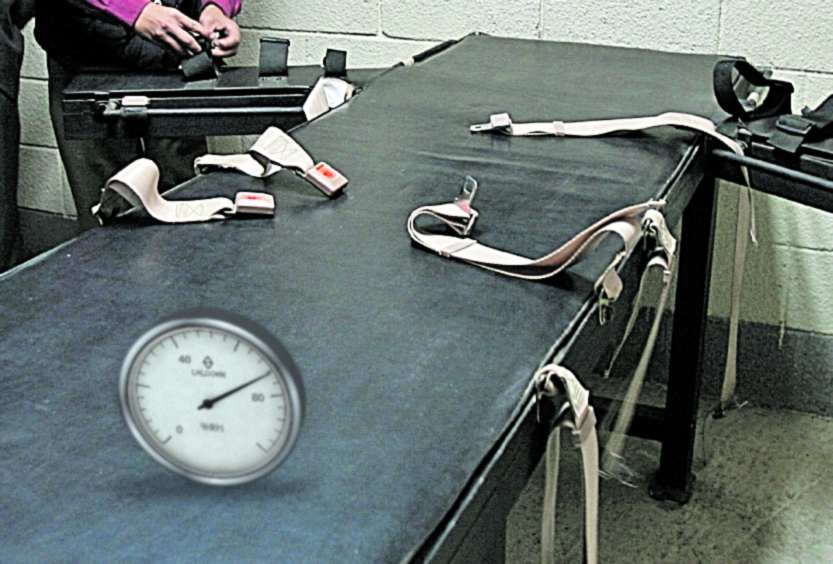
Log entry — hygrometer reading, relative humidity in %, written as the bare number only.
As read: 72
